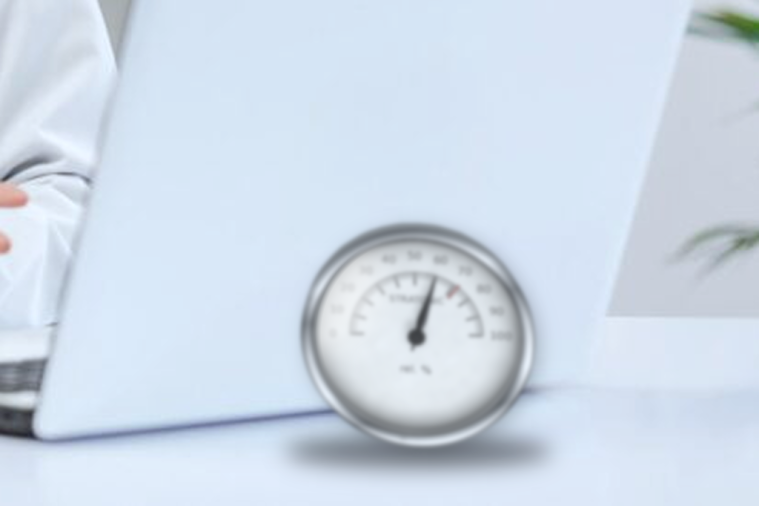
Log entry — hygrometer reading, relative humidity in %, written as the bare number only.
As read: 60
